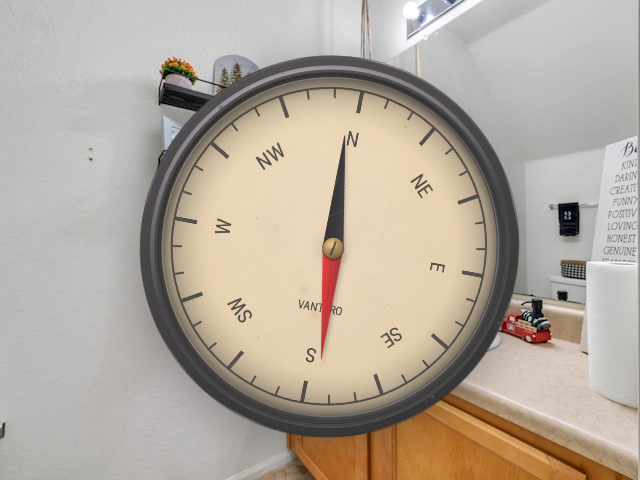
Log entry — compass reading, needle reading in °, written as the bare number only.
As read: 175
